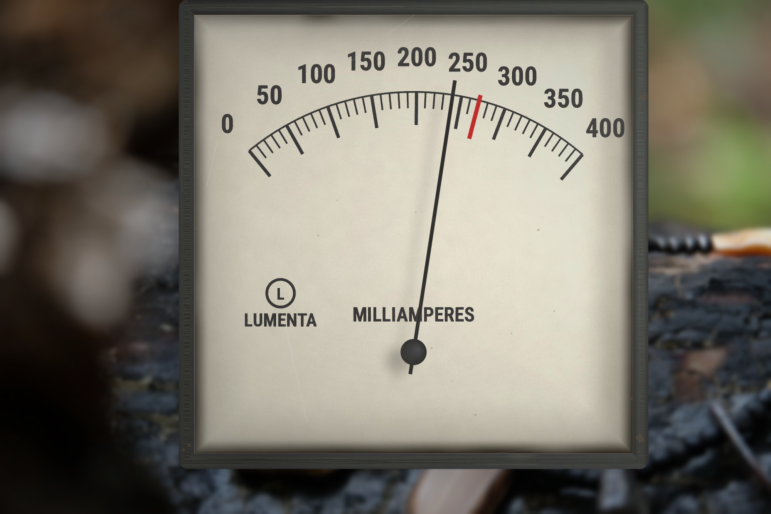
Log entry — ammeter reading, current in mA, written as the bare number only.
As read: 240
